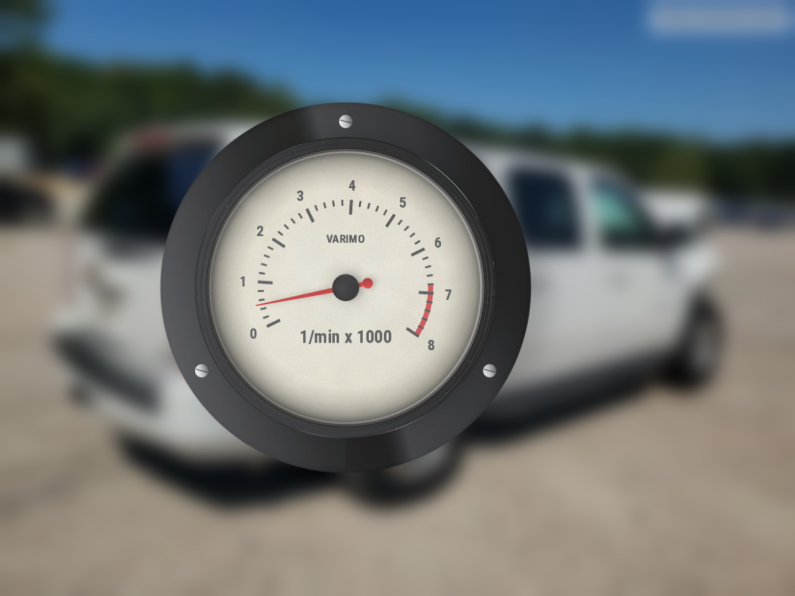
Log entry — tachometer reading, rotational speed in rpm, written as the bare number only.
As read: 500
